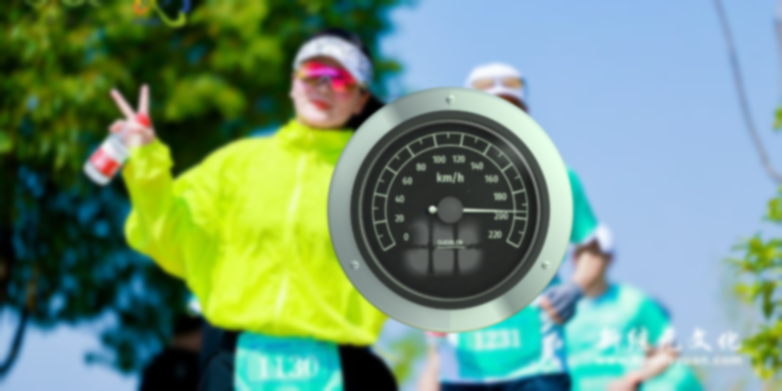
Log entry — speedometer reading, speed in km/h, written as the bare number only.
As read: 195
